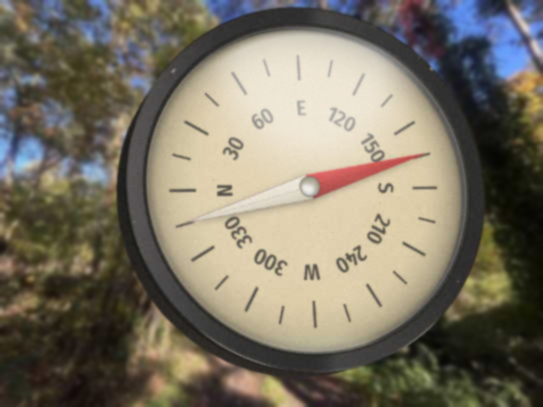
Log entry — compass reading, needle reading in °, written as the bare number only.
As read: 165
